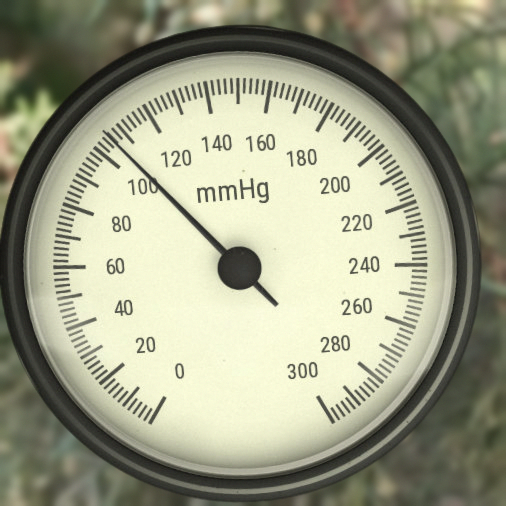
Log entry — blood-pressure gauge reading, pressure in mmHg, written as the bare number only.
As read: 106
